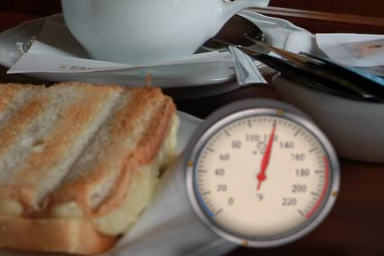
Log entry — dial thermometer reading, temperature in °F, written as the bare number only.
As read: 120
